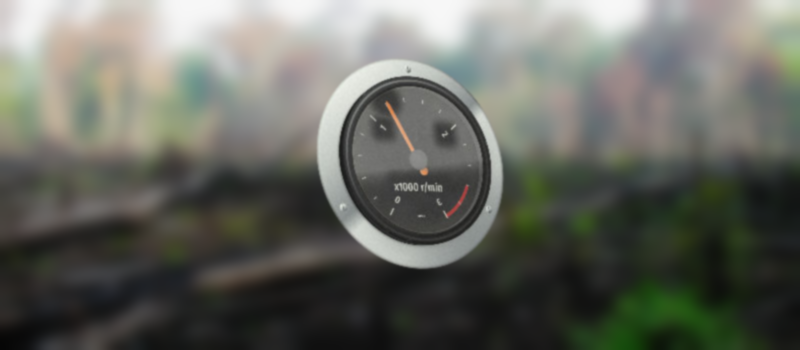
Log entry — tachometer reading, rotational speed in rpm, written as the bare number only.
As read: 1200
